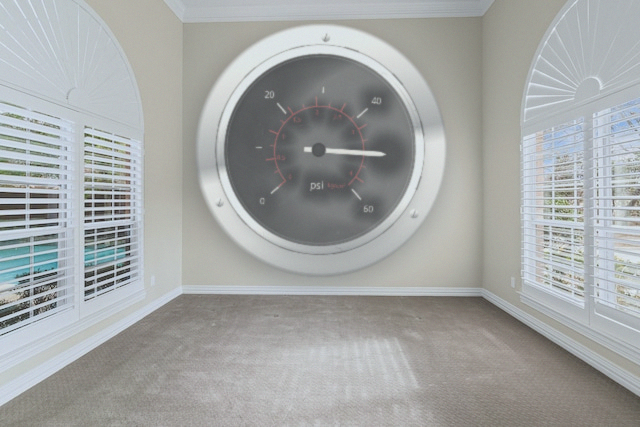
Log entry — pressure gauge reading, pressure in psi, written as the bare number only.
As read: 50
